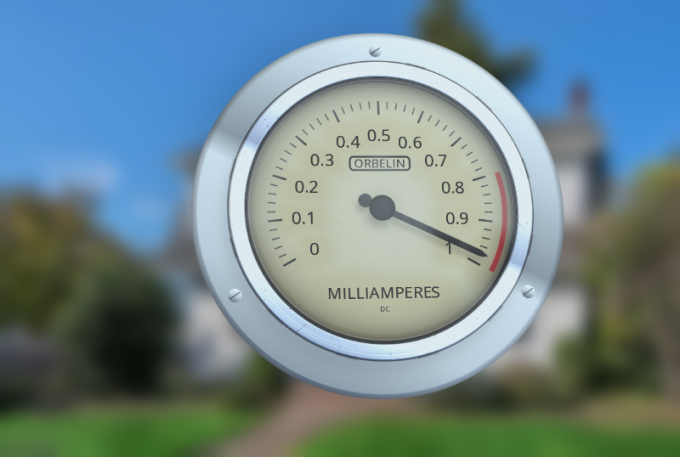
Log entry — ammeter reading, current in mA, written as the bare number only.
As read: 0.98
